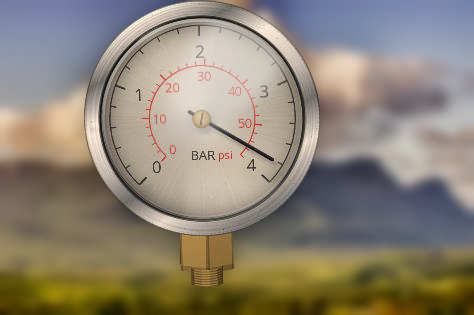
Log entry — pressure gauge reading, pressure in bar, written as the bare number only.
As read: 3.8
